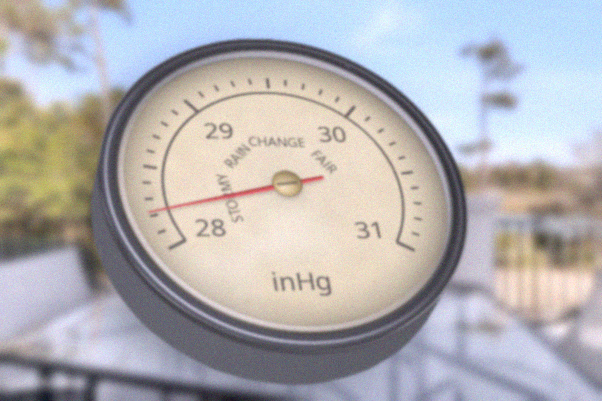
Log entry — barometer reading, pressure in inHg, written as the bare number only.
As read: 28.2
